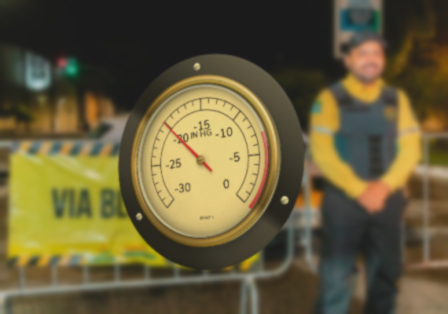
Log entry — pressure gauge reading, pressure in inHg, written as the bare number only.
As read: -20
